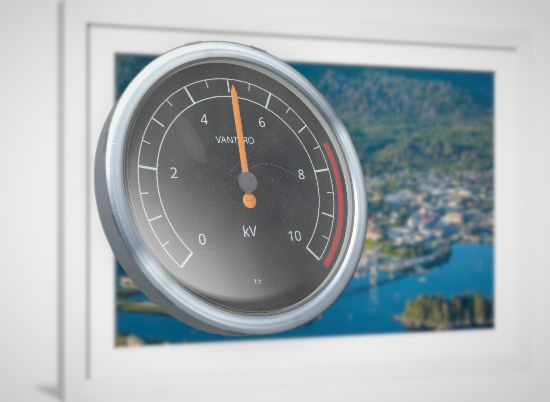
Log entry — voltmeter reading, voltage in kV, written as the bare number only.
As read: 5
